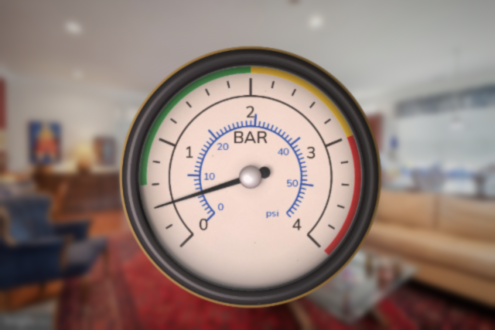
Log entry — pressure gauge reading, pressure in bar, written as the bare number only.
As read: 0.4
